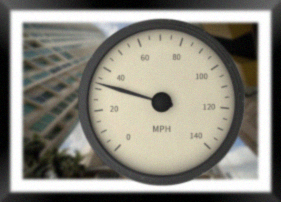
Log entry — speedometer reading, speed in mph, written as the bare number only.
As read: 32.5
